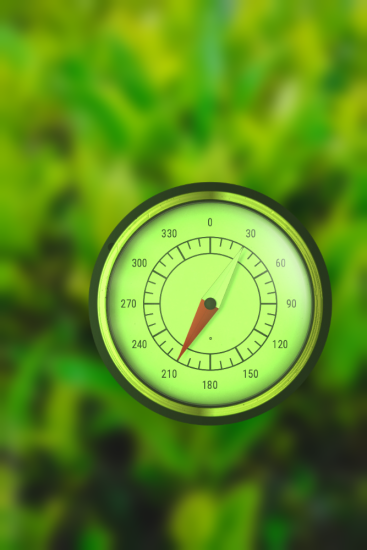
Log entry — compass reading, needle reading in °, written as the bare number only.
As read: 210
